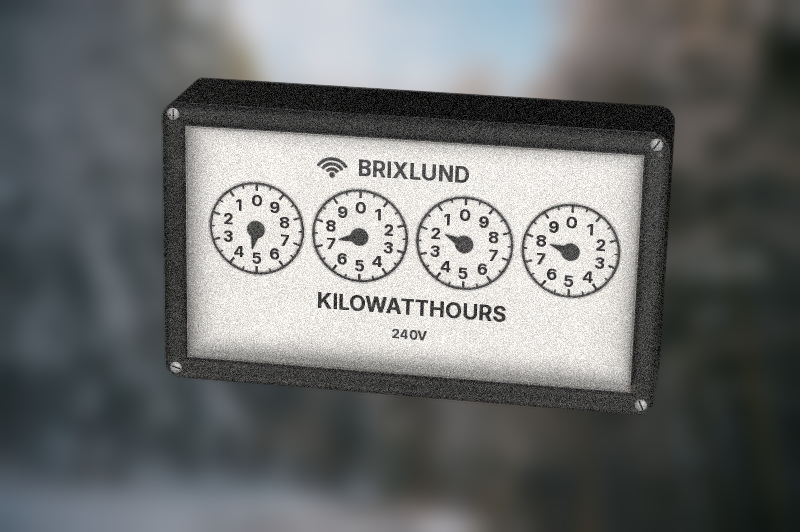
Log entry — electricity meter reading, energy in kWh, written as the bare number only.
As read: 4718
